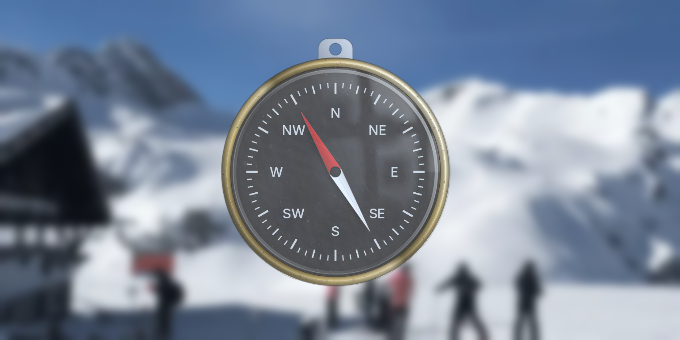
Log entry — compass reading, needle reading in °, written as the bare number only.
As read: 330
